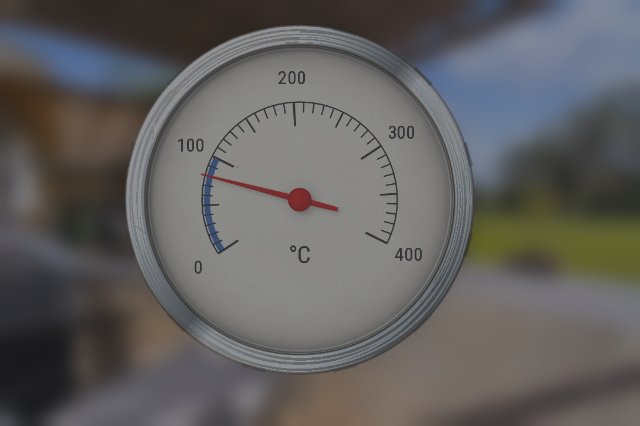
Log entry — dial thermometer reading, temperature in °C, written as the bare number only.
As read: 80
